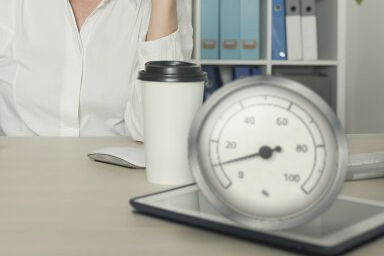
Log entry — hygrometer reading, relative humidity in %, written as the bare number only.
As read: 10
